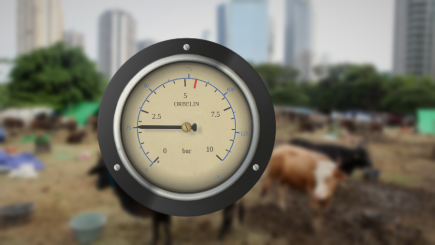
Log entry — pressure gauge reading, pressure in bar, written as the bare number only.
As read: 1.75
